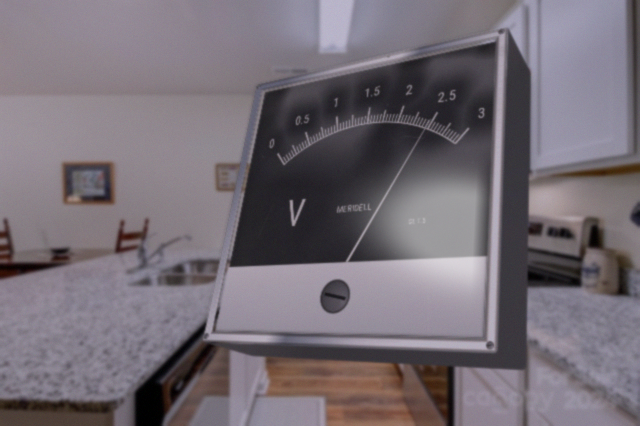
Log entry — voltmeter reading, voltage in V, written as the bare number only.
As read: 2.5
